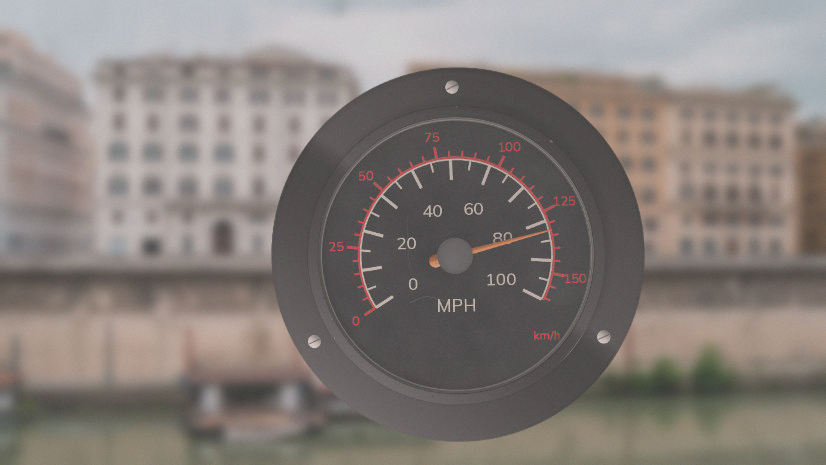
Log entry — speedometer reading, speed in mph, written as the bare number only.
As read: 82.5
